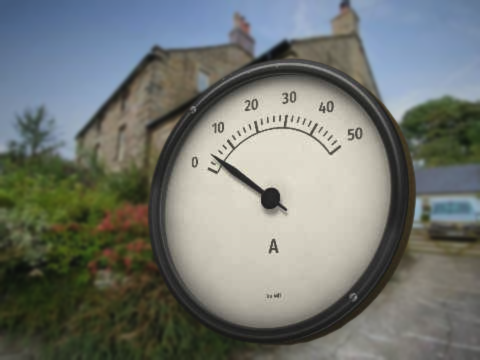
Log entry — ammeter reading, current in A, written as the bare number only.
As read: 4
